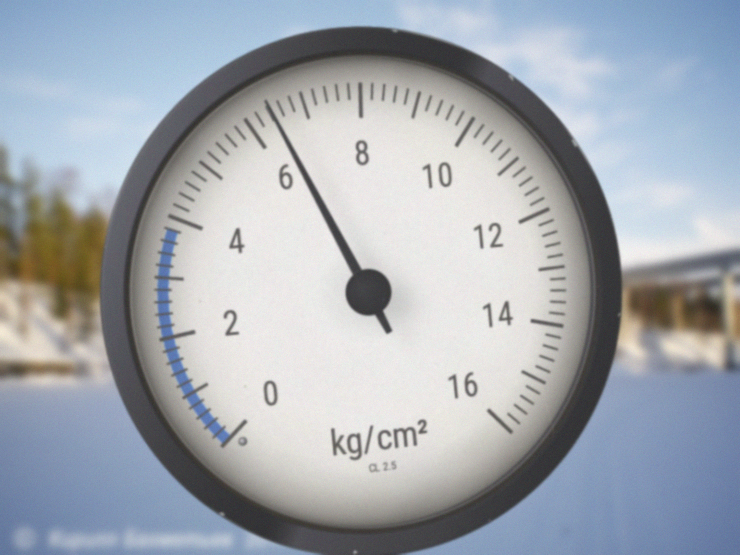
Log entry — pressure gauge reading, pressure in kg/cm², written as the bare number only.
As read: 6.4
